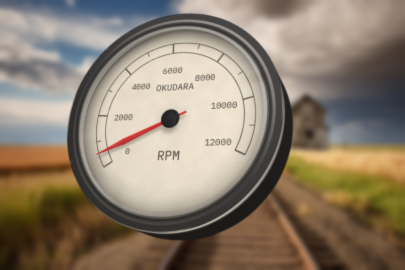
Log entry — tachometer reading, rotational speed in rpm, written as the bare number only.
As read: 500
